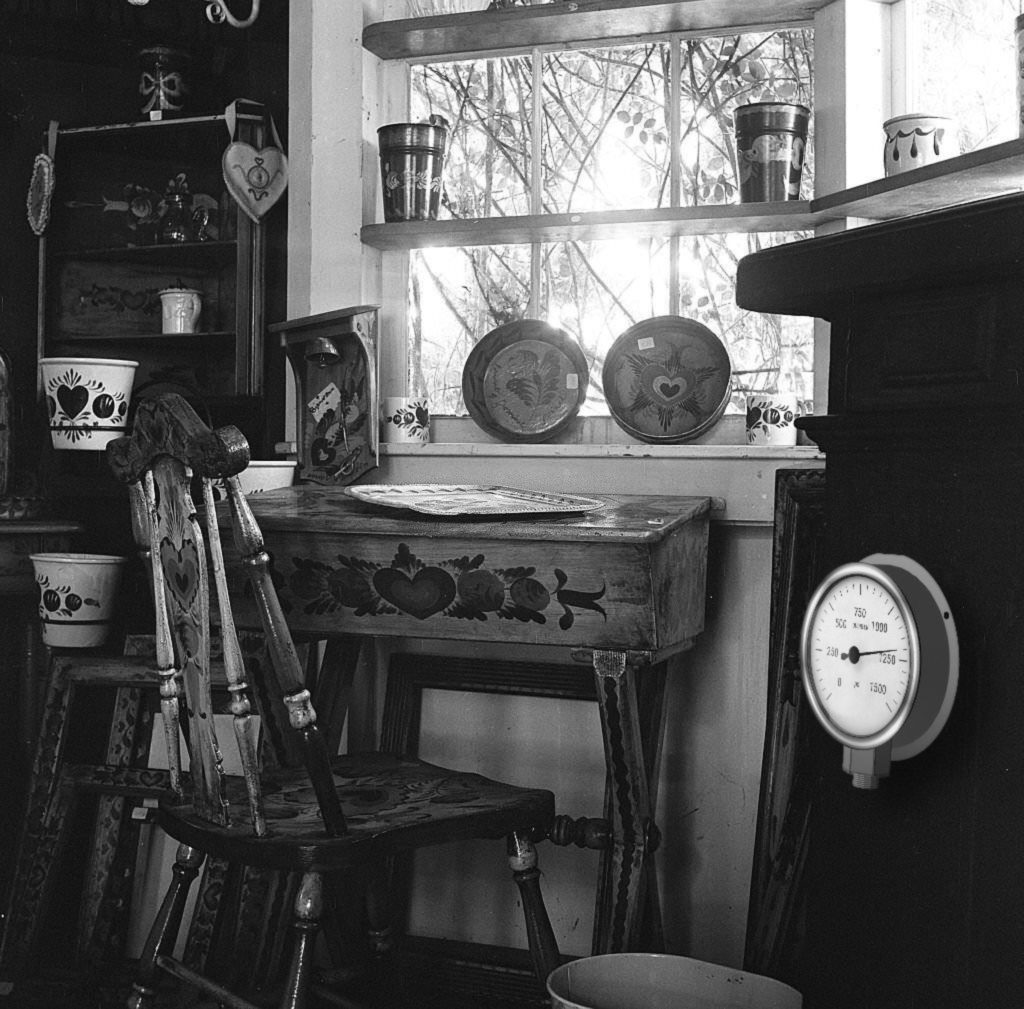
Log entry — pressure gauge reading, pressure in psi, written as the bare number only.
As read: 1200
